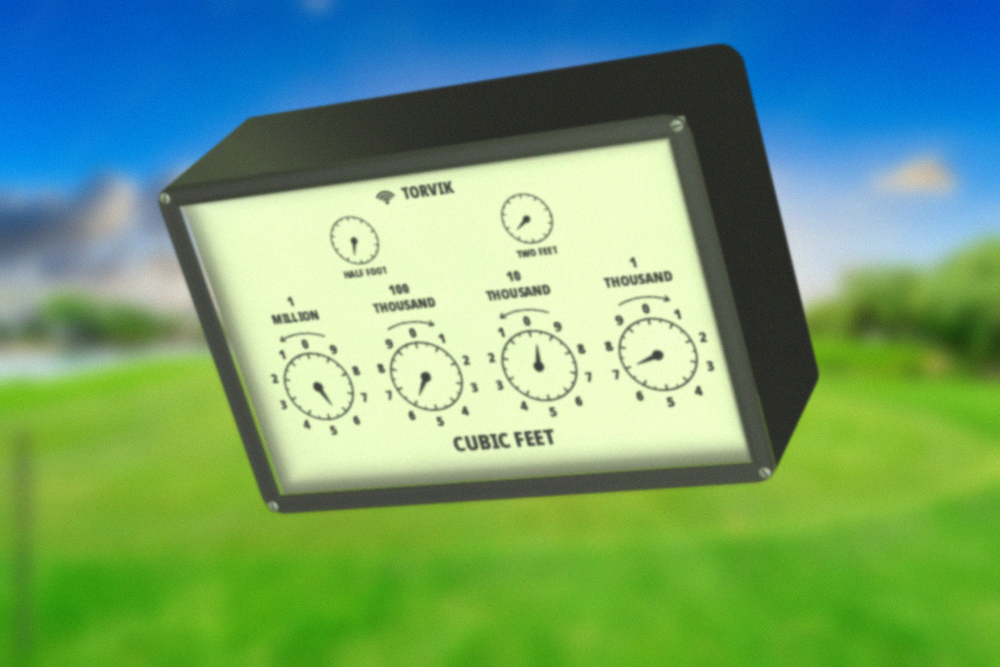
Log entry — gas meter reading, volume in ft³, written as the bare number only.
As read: 559700
